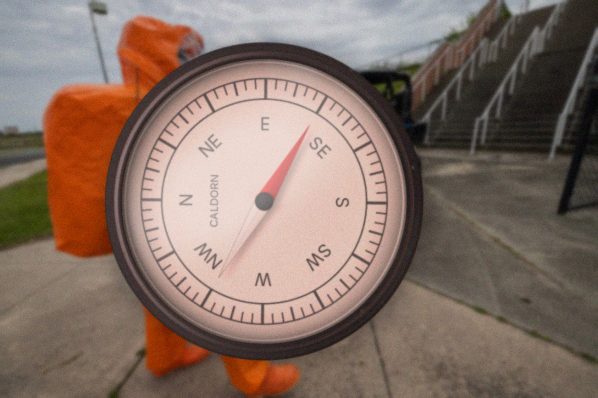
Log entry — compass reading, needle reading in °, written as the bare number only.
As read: 120
